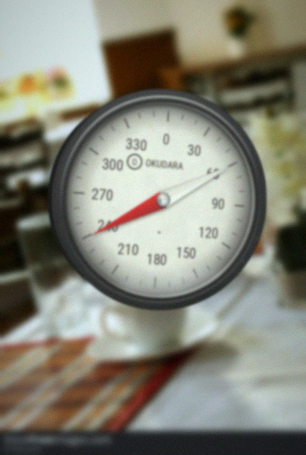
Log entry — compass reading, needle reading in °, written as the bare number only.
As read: 240
